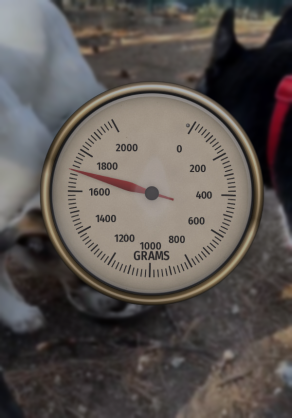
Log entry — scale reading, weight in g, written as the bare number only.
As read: 1700
